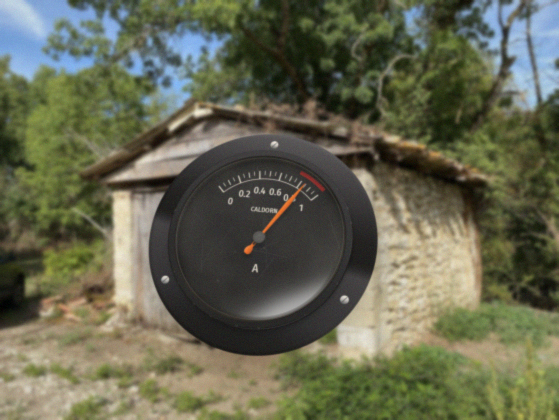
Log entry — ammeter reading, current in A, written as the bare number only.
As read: 0.85
